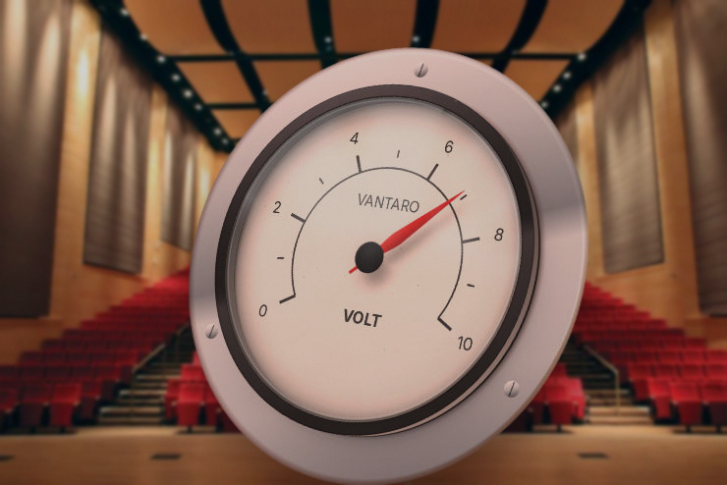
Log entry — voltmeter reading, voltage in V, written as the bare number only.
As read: 7
